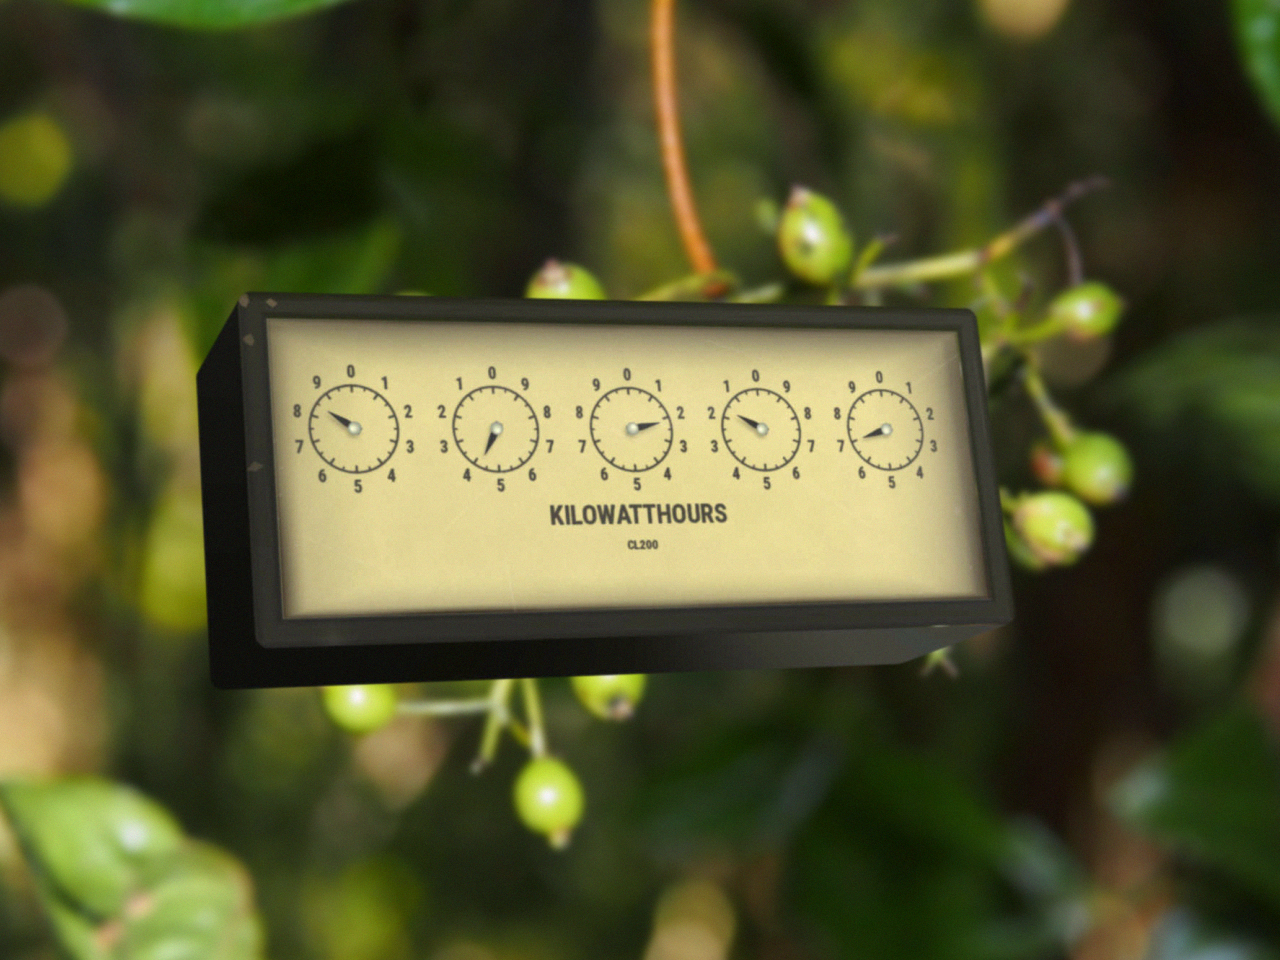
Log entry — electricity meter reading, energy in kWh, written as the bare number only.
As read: 84217
